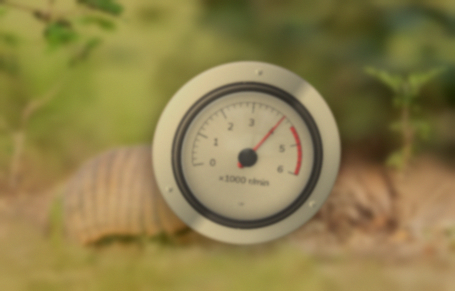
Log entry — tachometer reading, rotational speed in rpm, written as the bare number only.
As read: 4000
